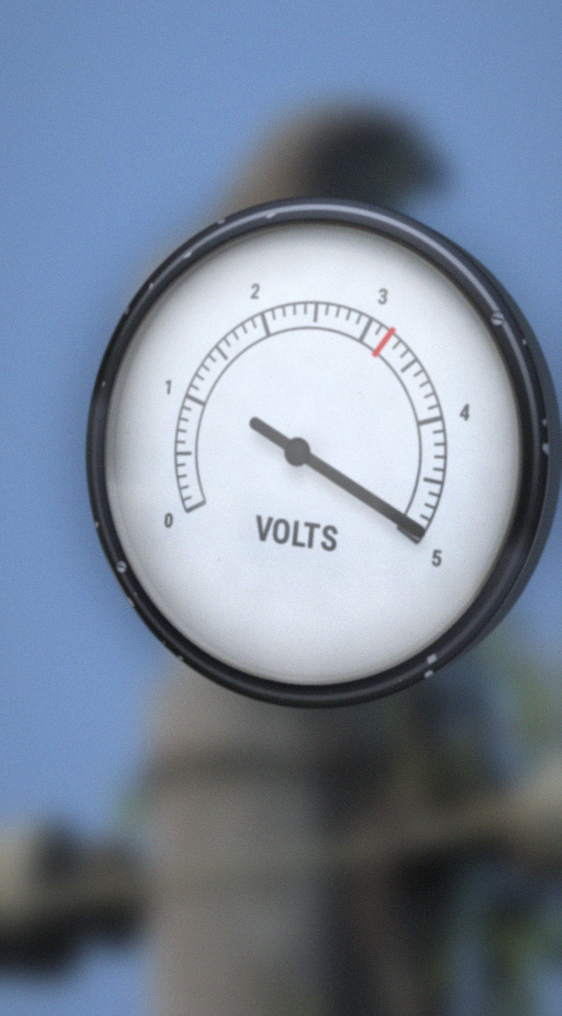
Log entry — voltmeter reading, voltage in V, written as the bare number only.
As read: 4.9
